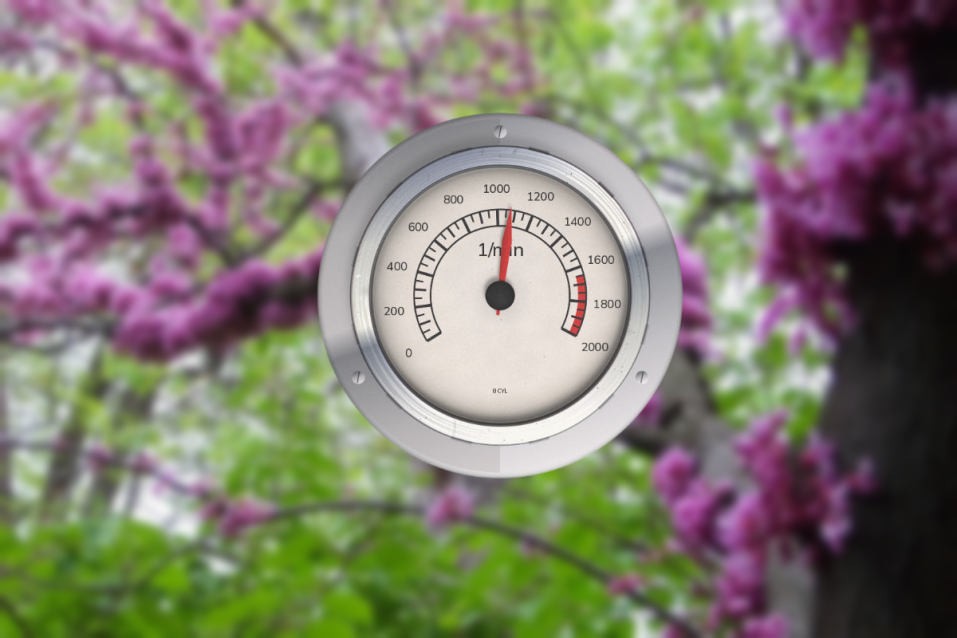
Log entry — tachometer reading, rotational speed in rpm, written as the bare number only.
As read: 1075
